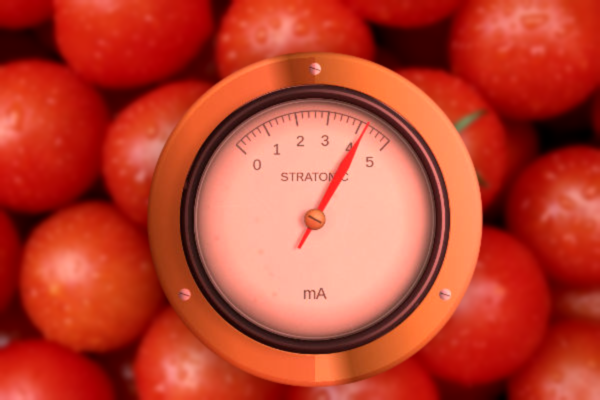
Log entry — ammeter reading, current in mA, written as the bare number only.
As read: 4.2
